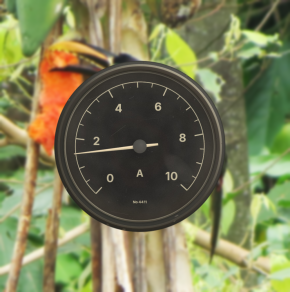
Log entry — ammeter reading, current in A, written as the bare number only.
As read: 1.5
